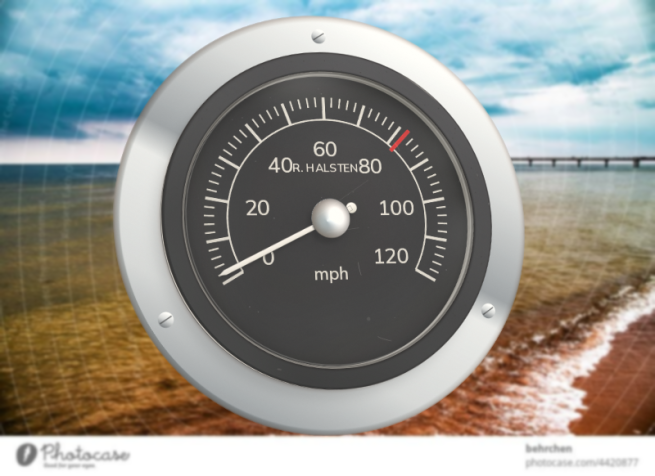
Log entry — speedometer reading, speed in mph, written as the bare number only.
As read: 2
